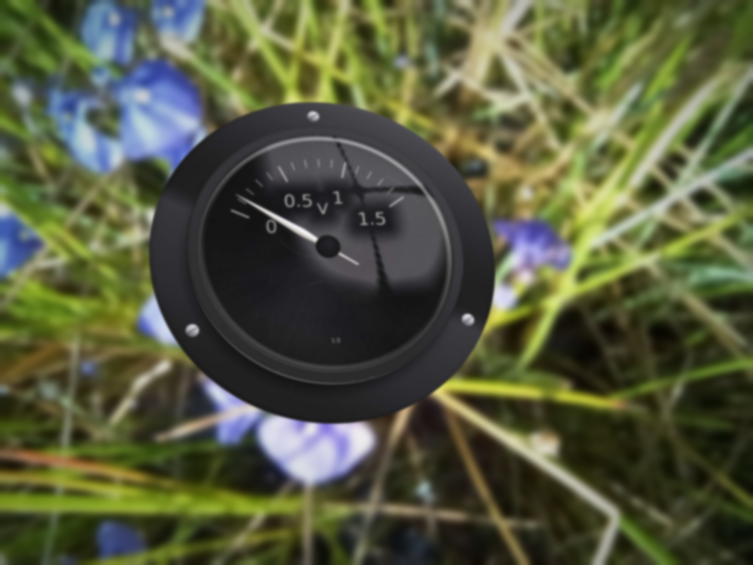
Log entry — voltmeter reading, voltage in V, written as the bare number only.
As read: 0.1
